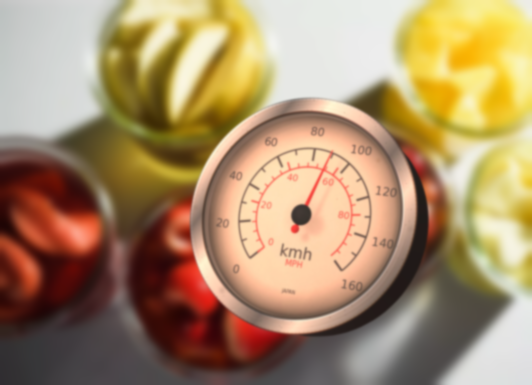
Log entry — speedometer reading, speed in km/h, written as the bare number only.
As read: 90
